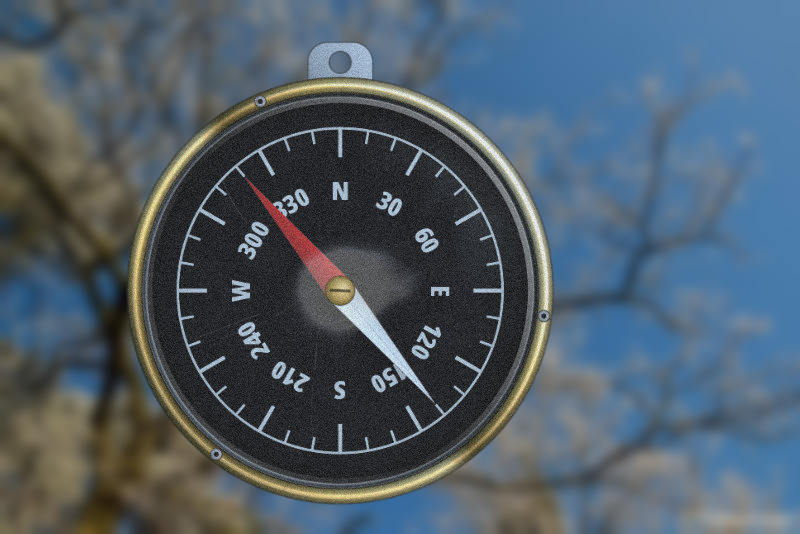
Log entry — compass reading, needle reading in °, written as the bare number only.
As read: 320
